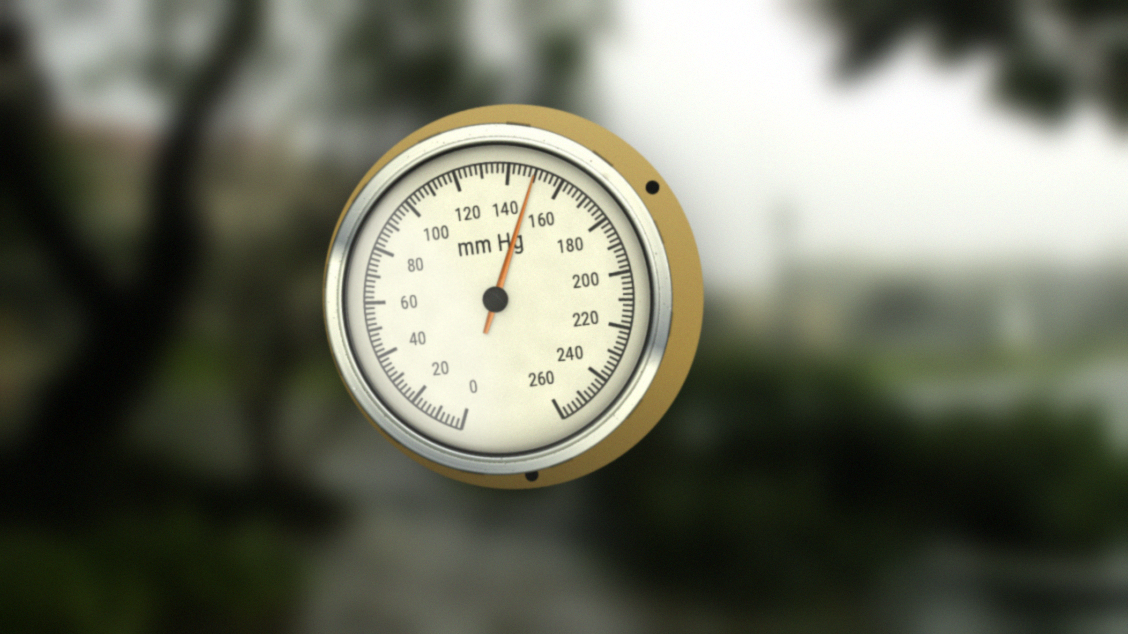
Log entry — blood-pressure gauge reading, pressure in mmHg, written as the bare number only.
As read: 150
